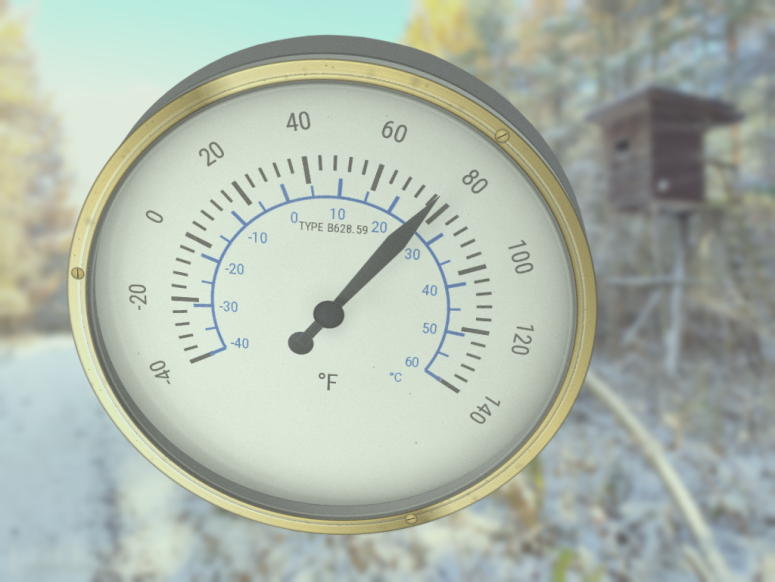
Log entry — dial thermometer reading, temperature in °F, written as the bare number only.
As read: 76
